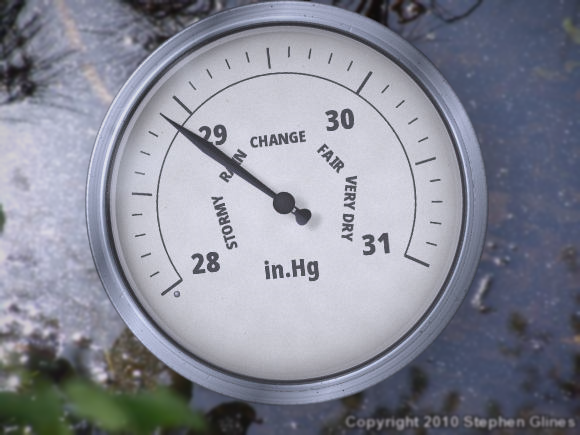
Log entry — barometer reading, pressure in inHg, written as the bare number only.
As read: 28.9
